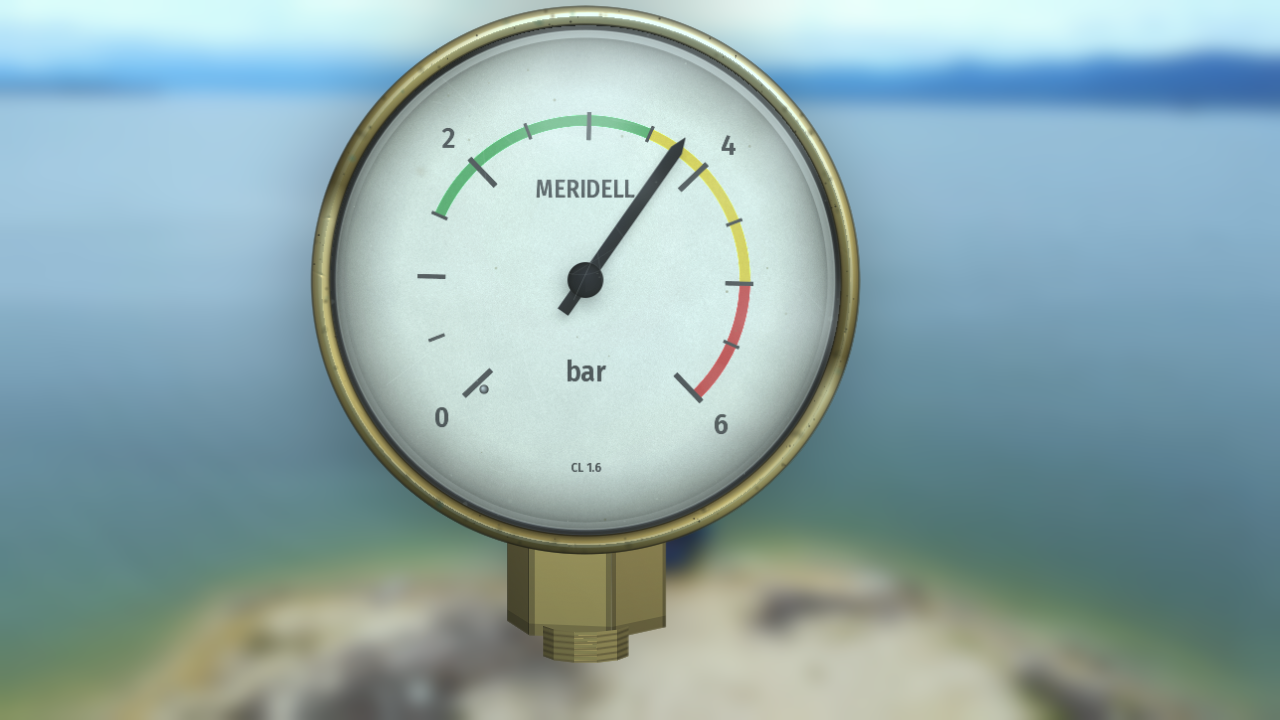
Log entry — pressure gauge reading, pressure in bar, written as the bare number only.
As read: 3.75
